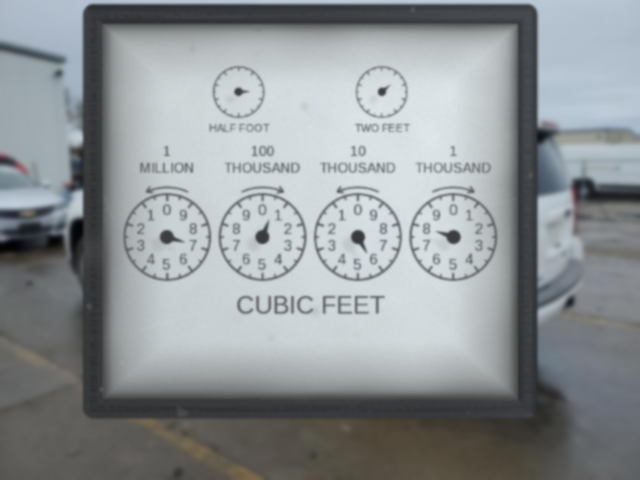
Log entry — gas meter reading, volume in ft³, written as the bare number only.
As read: 705800
